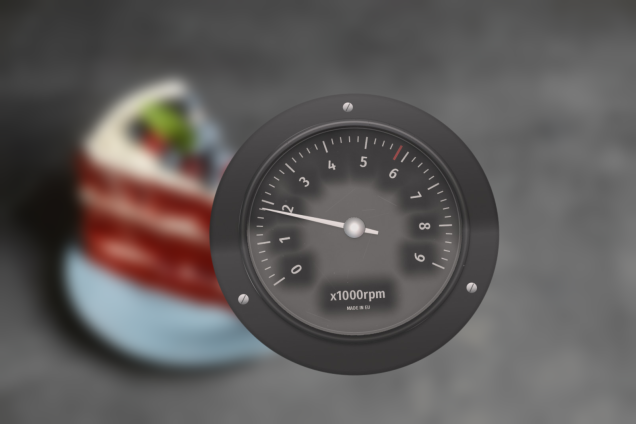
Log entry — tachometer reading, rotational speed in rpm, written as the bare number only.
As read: 1800
